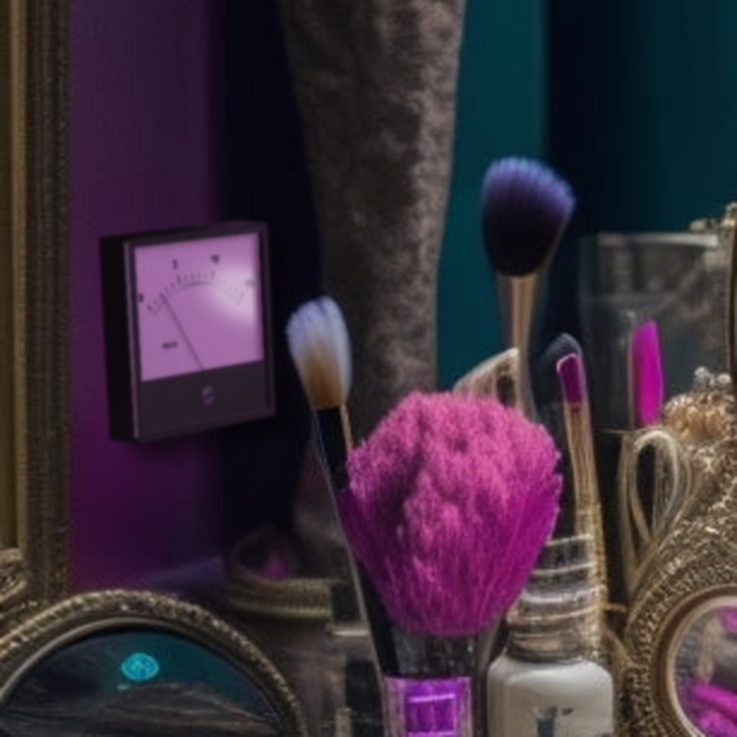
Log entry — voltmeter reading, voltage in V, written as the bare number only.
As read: 2
